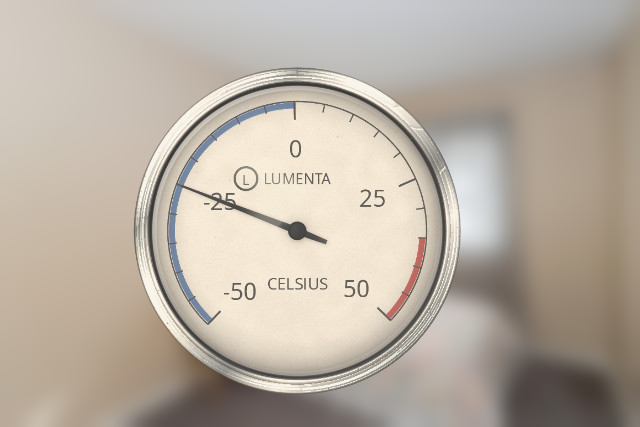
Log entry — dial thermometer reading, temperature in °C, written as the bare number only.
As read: -25
